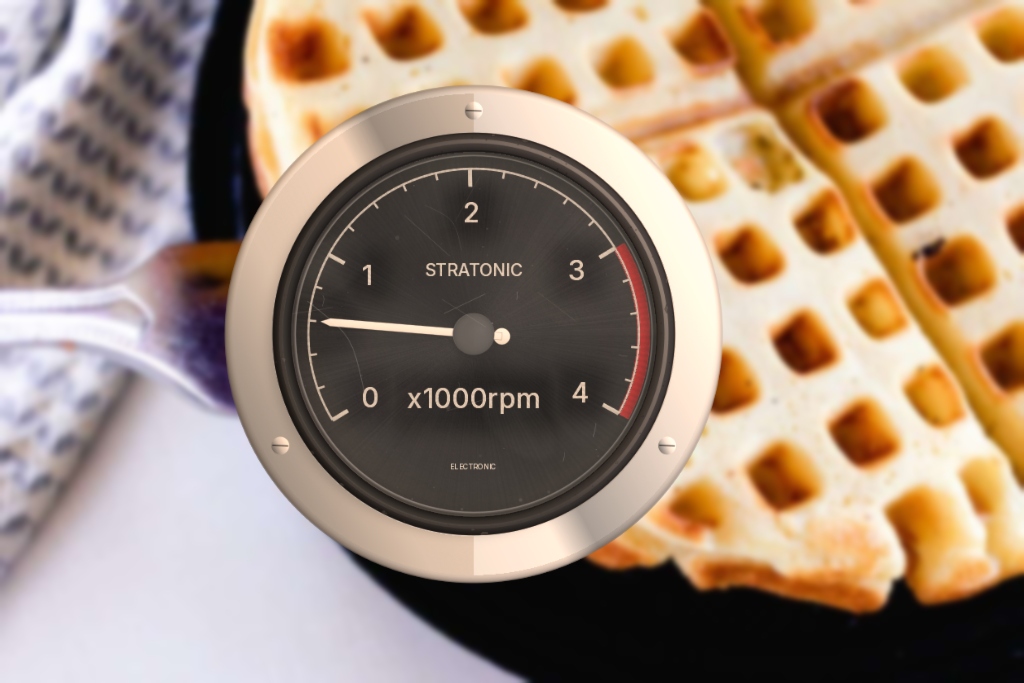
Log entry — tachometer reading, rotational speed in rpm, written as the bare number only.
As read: 600
